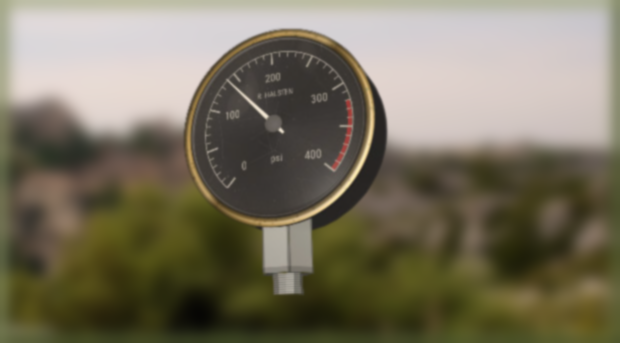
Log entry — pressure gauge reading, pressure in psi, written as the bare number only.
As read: 140
